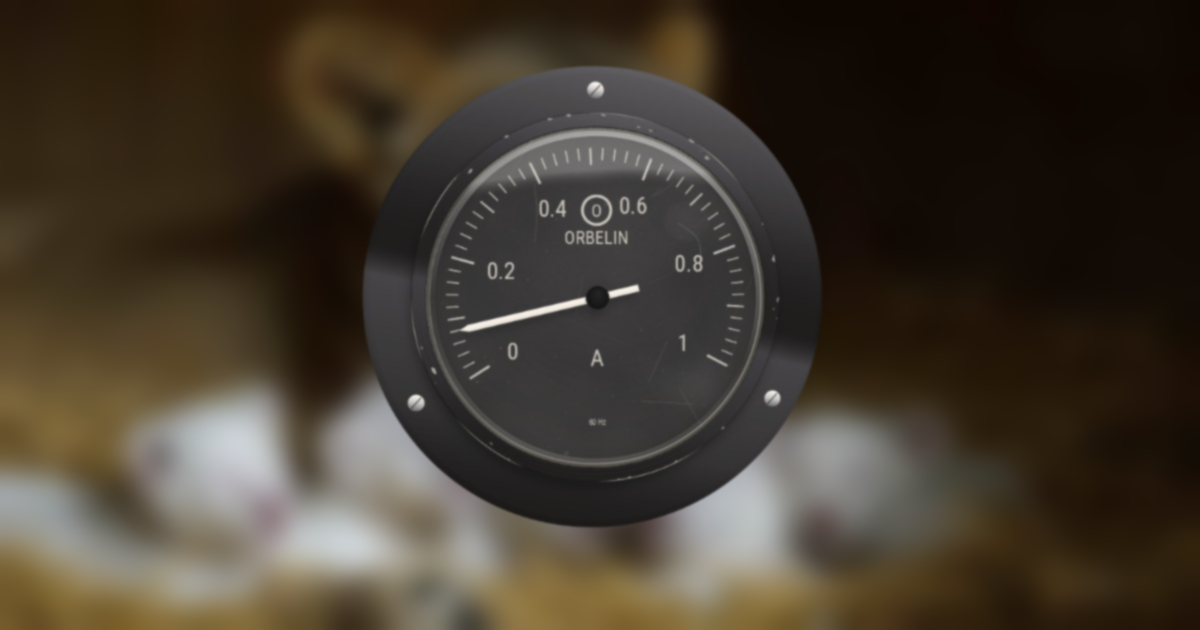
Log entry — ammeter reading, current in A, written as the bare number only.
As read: 0.08
